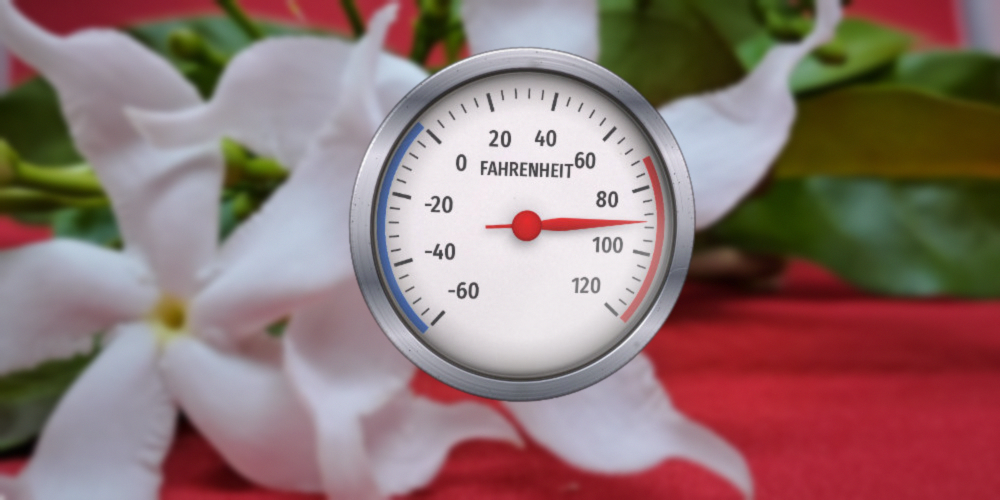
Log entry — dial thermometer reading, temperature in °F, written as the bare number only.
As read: 90
